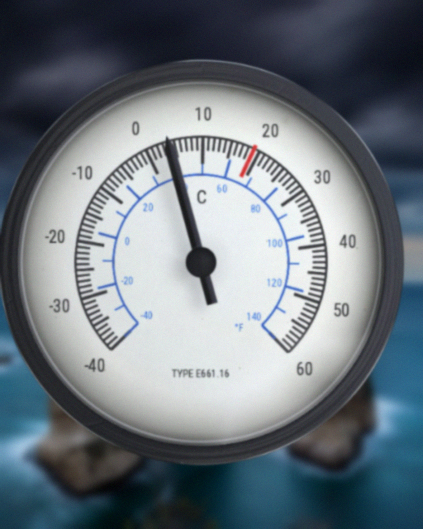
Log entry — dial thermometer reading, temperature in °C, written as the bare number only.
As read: 4
